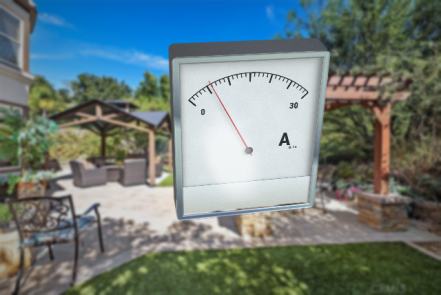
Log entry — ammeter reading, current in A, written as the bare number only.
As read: 6
